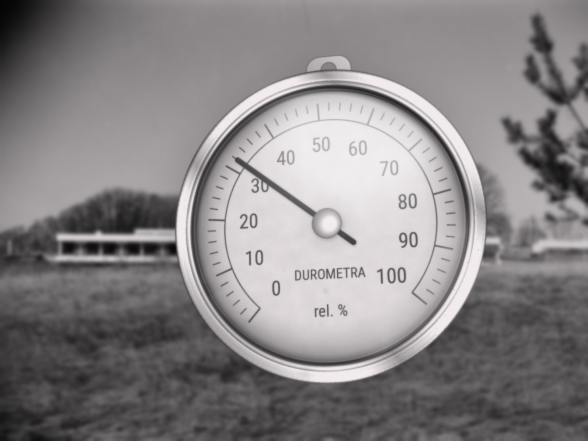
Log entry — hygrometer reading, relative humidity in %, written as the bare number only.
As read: 32
